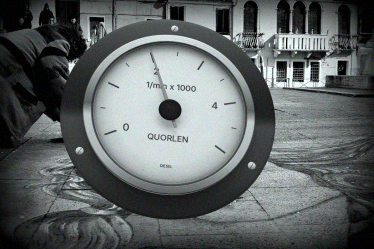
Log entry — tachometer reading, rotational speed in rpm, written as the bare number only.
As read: 2000
